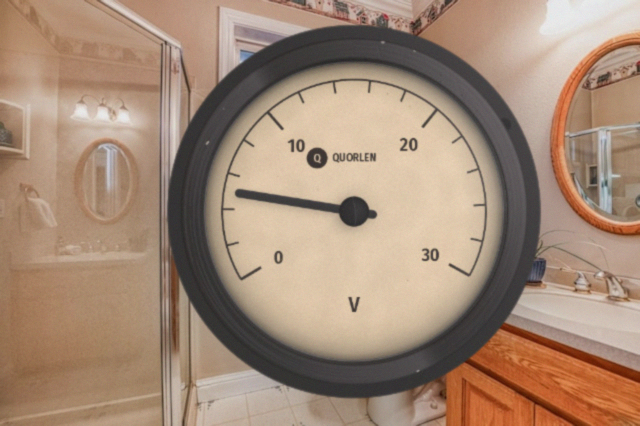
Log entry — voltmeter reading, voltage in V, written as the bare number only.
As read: 5
